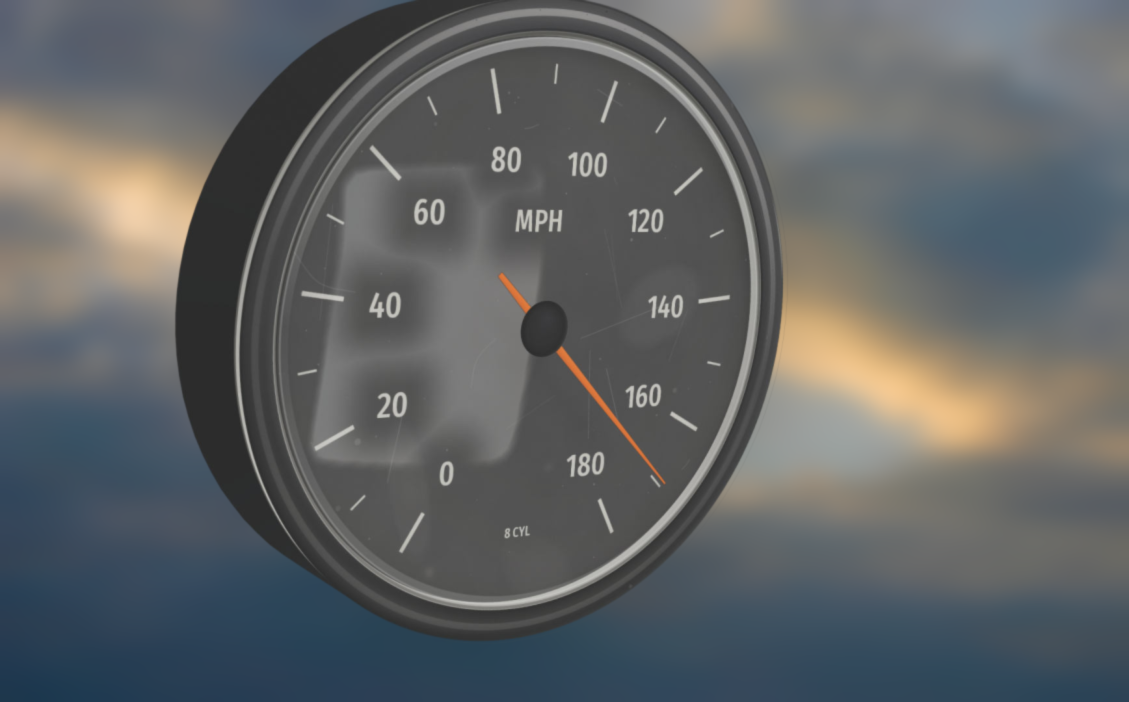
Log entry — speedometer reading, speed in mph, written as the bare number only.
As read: 170
